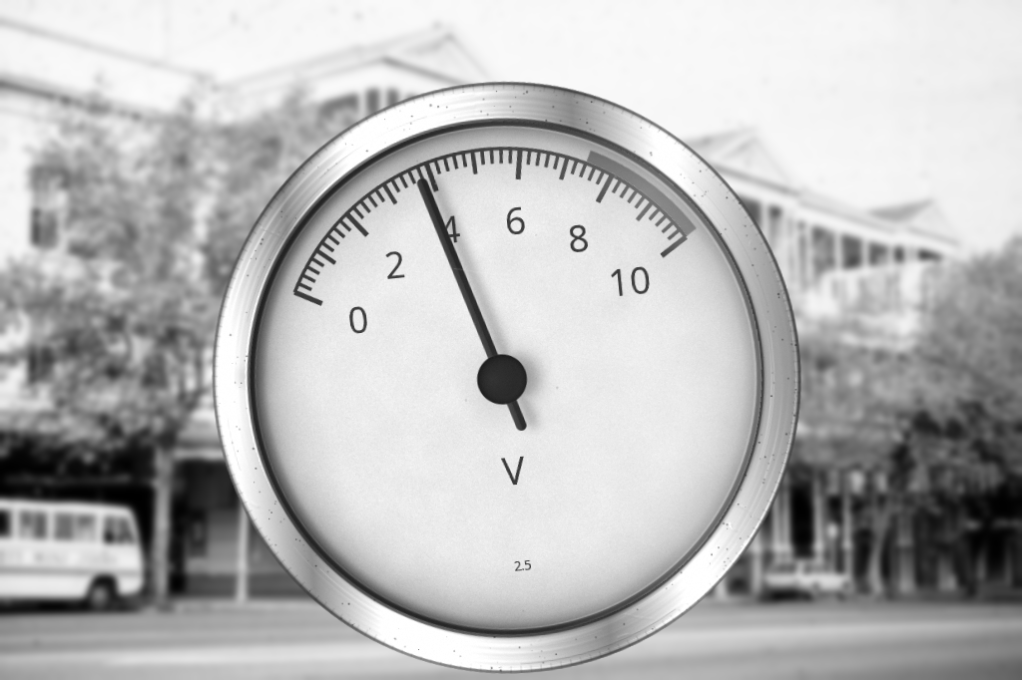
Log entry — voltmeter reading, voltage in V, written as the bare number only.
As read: 3.8
